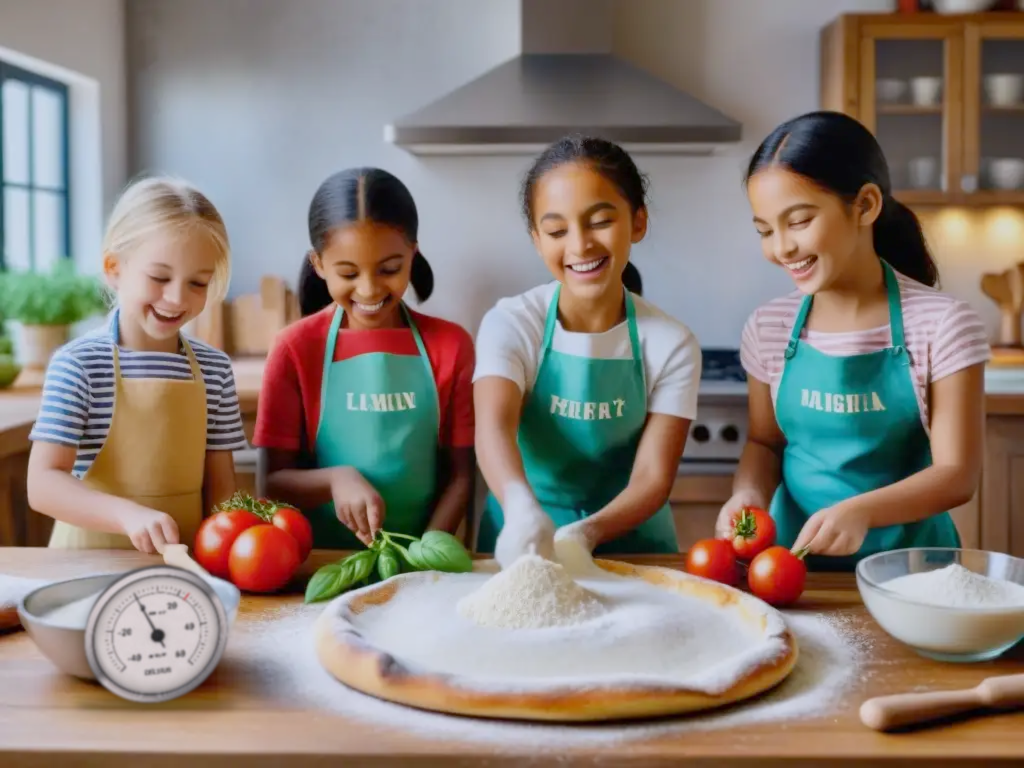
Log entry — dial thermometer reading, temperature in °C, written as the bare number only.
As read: 0
